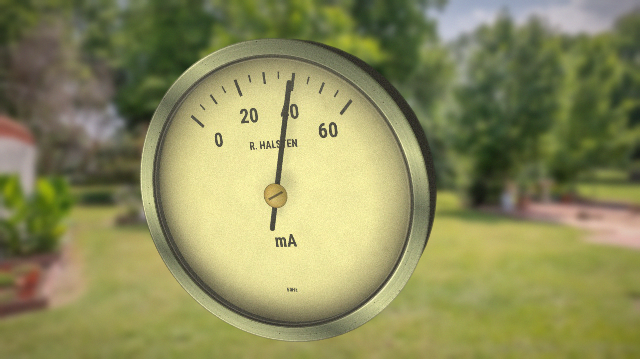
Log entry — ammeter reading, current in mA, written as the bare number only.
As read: 40
